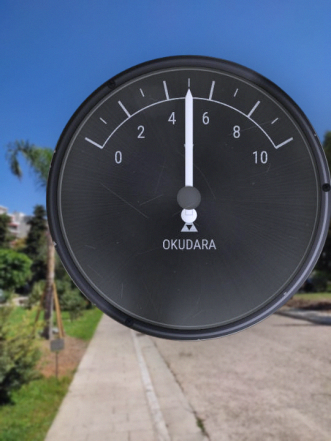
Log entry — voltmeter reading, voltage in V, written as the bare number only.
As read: 5
